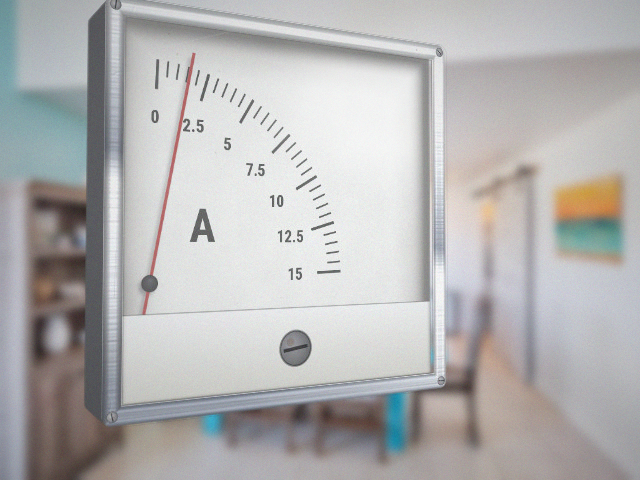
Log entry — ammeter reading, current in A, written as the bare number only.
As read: 1.5
